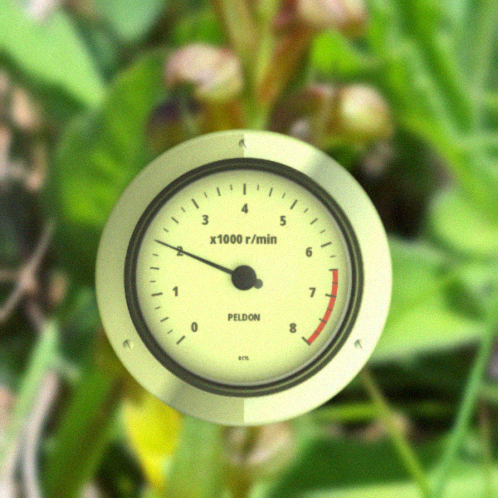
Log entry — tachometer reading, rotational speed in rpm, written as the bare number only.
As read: 2000
